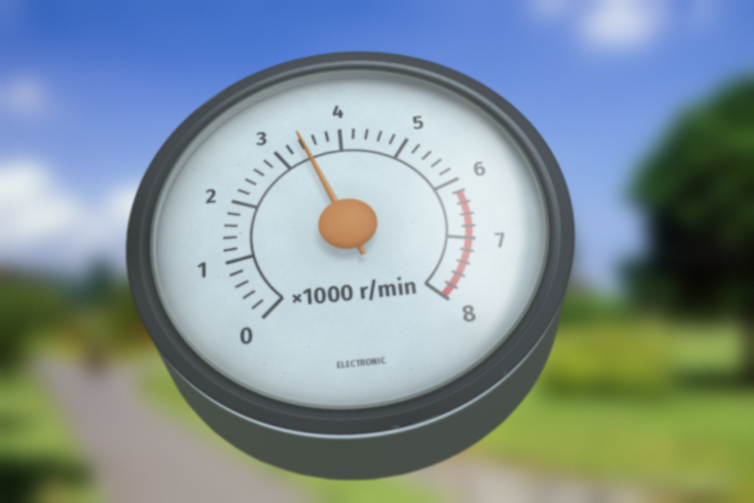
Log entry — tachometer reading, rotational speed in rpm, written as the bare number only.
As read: 3400
